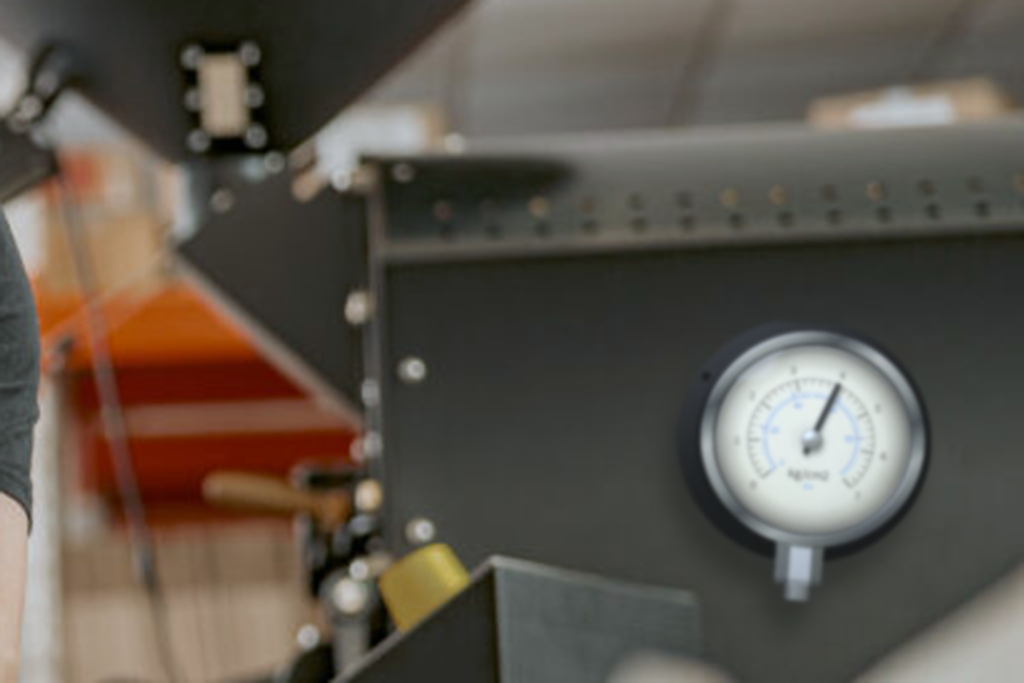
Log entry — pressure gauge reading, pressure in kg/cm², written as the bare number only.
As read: 4
